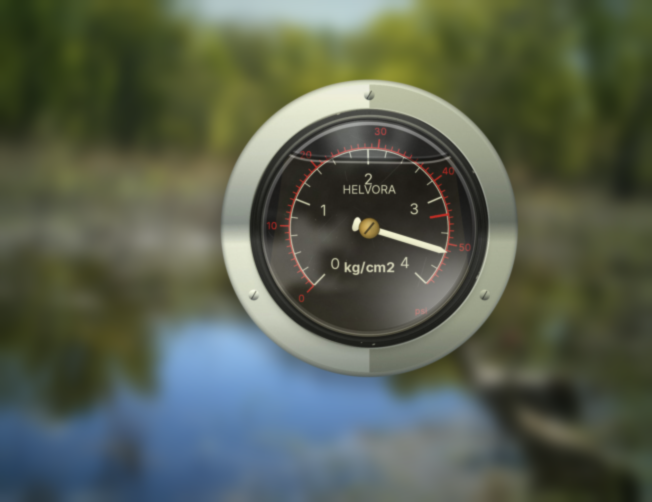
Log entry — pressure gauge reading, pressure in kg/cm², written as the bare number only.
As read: 3.6
